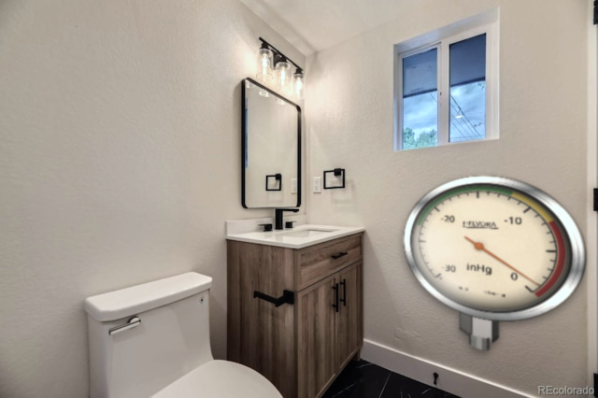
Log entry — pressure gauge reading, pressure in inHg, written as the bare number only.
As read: -1
